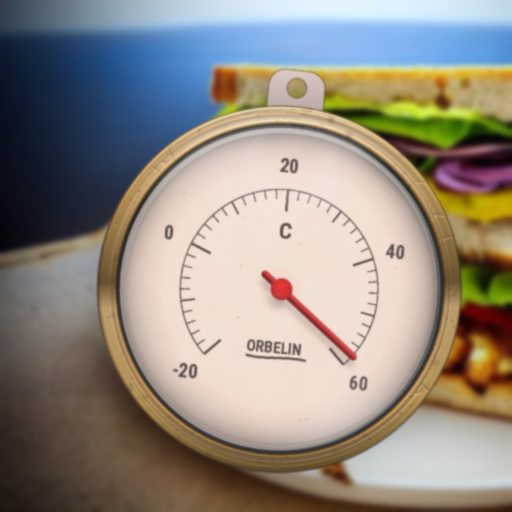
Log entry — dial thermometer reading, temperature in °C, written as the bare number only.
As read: 58
